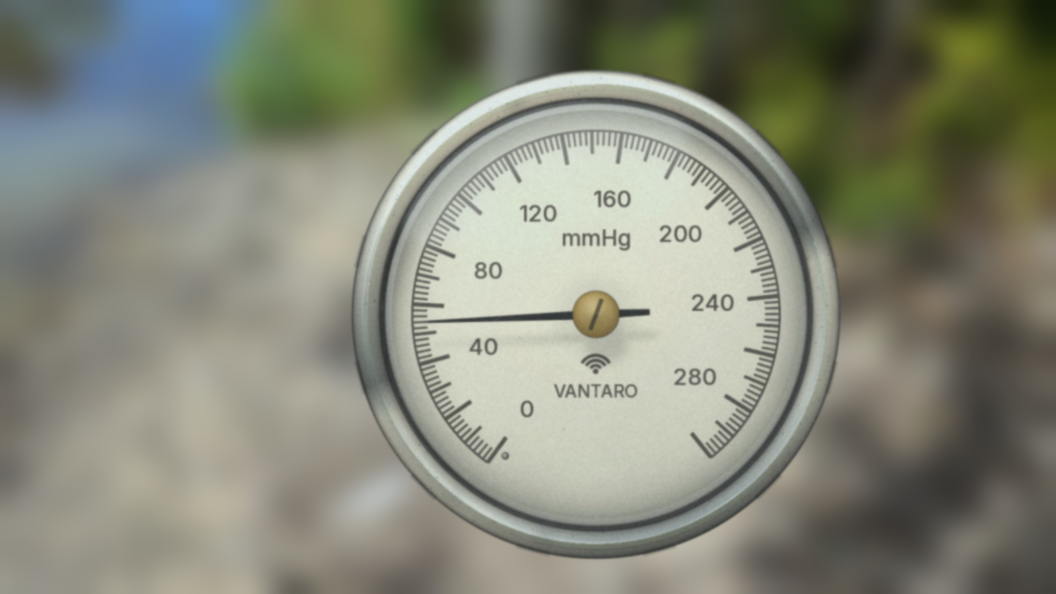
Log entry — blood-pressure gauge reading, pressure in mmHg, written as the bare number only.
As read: 54
